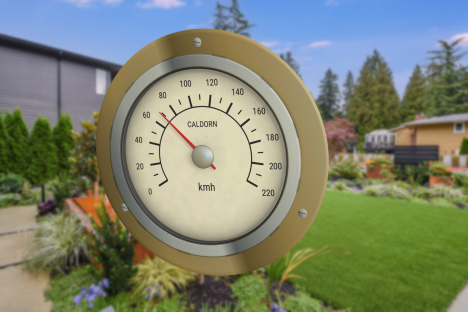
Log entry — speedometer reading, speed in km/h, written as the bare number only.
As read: 70
